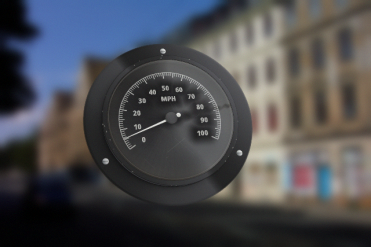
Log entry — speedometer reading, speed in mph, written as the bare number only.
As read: 5
